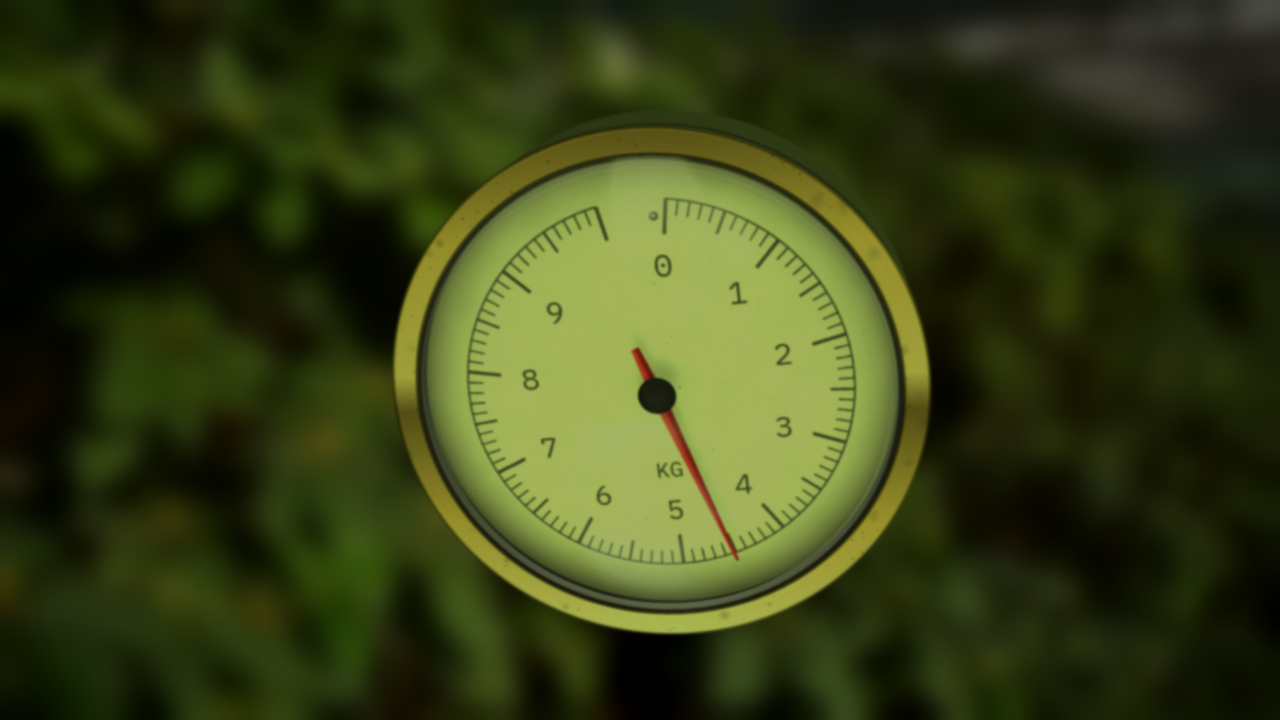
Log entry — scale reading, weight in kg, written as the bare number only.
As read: 4.5
